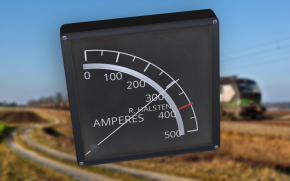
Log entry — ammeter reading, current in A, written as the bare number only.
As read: 300
